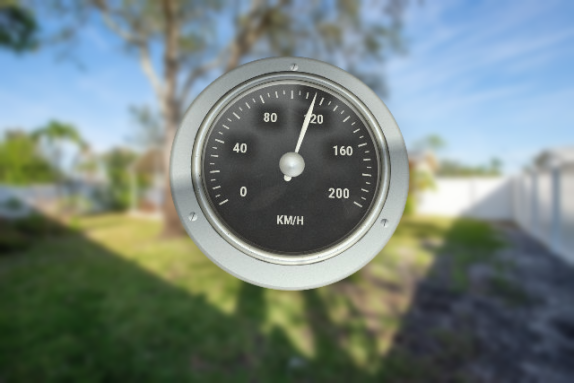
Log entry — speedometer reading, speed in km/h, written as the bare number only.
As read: 115
